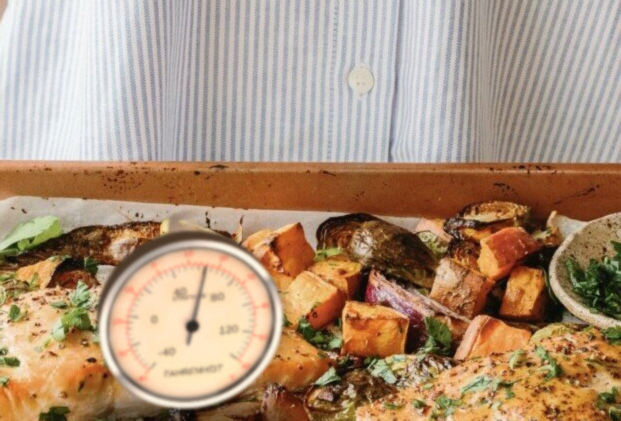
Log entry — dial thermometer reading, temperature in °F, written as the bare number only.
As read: 60
